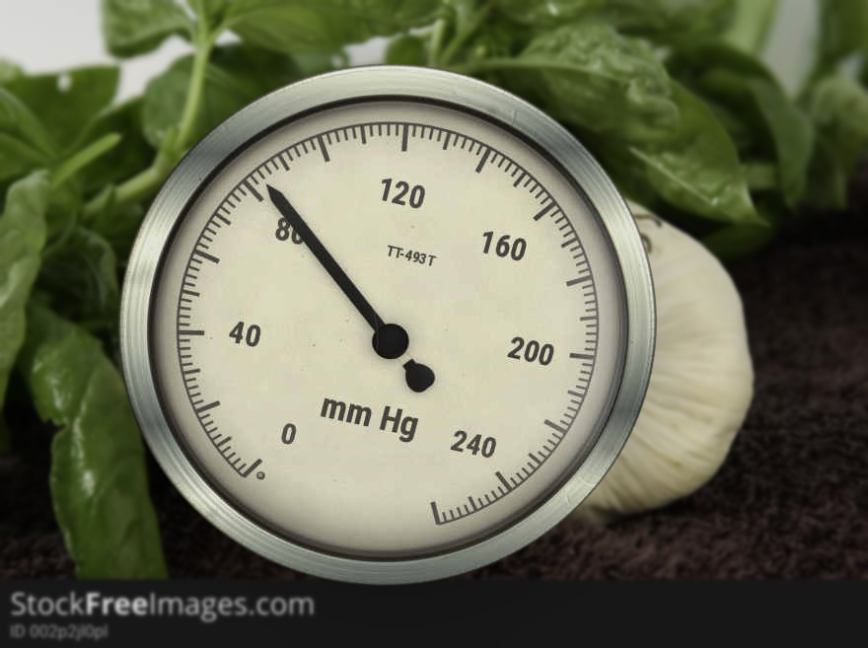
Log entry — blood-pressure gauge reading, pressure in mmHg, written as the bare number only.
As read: 84
